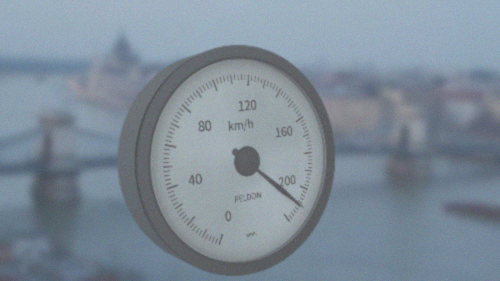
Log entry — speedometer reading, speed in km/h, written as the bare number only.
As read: 210
